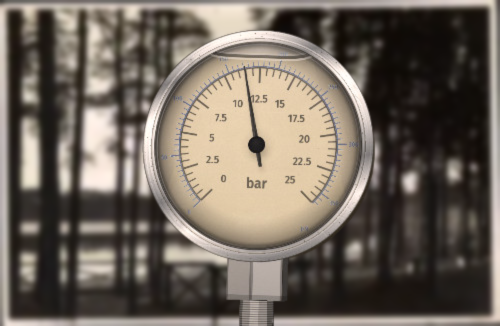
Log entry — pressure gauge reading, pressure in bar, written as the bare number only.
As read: 11.5
